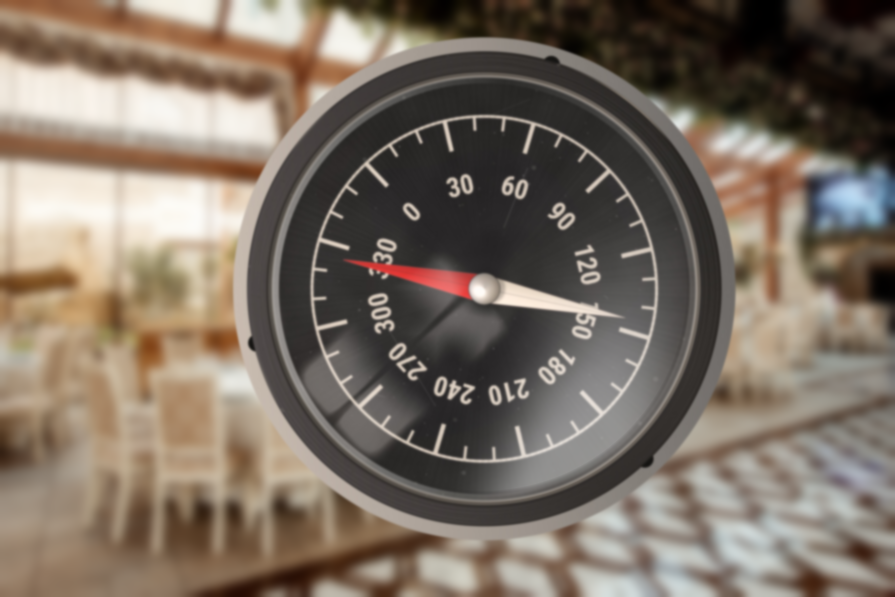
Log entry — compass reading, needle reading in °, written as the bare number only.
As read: 325
